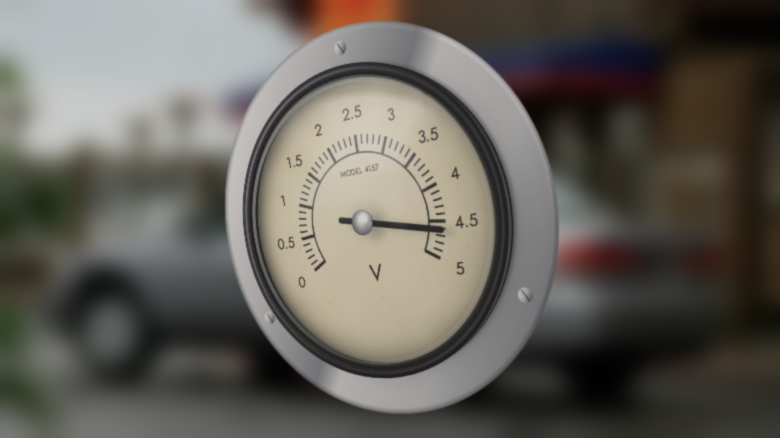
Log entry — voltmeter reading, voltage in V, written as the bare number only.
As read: 4.6
